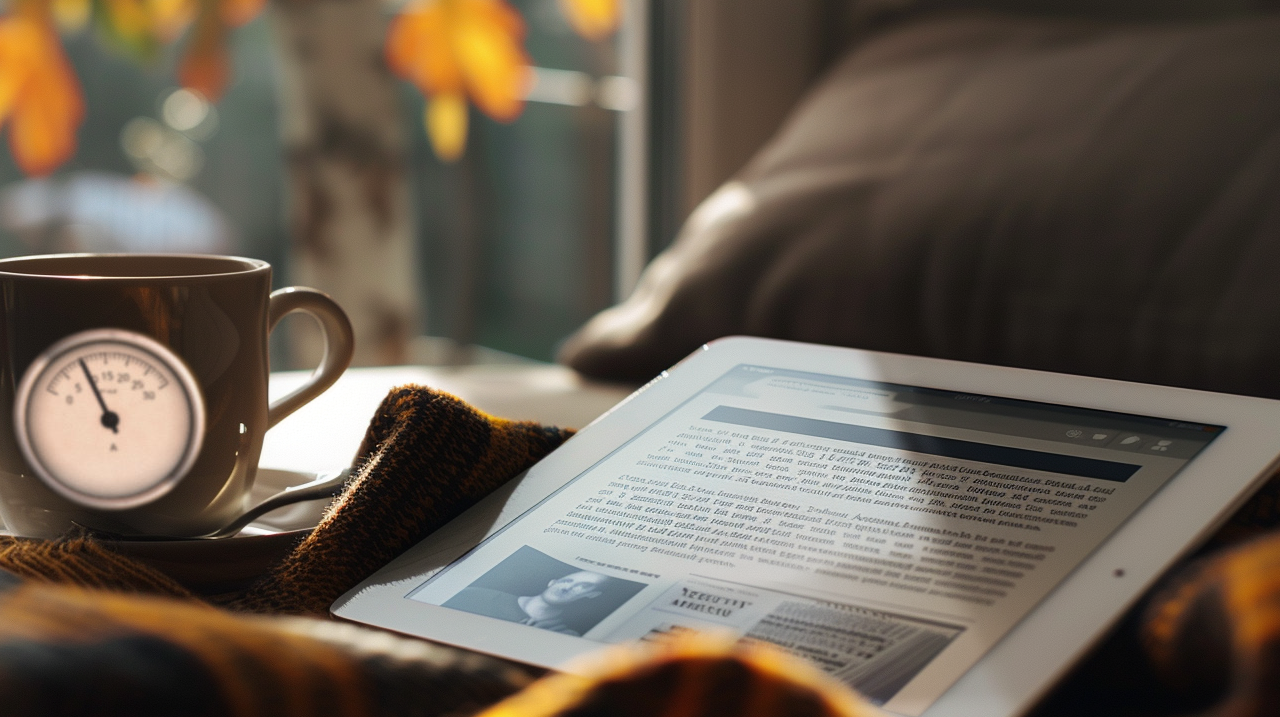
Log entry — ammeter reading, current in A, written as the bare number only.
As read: 10
